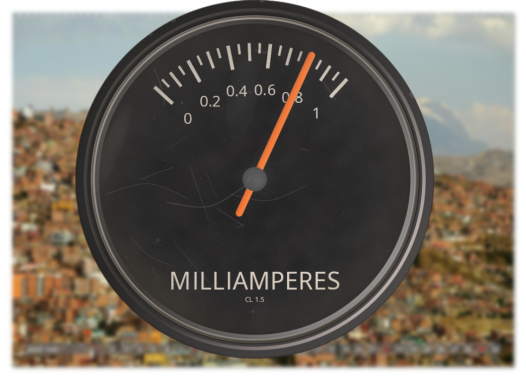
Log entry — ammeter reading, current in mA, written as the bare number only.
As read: 0.8
